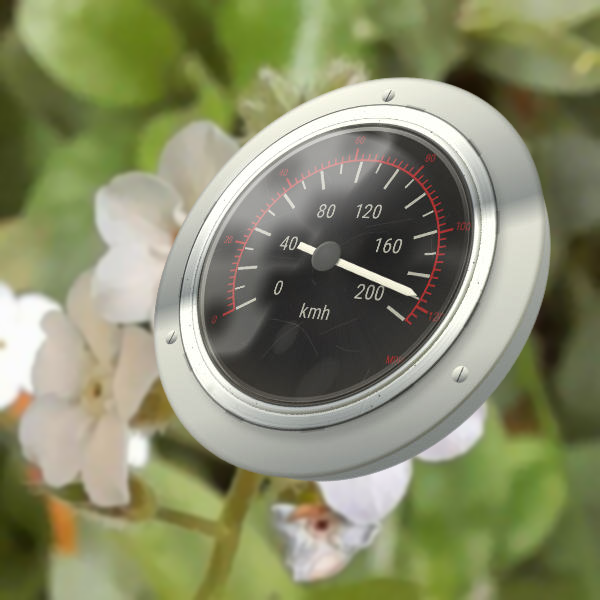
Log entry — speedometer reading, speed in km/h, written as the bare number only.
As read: 190
